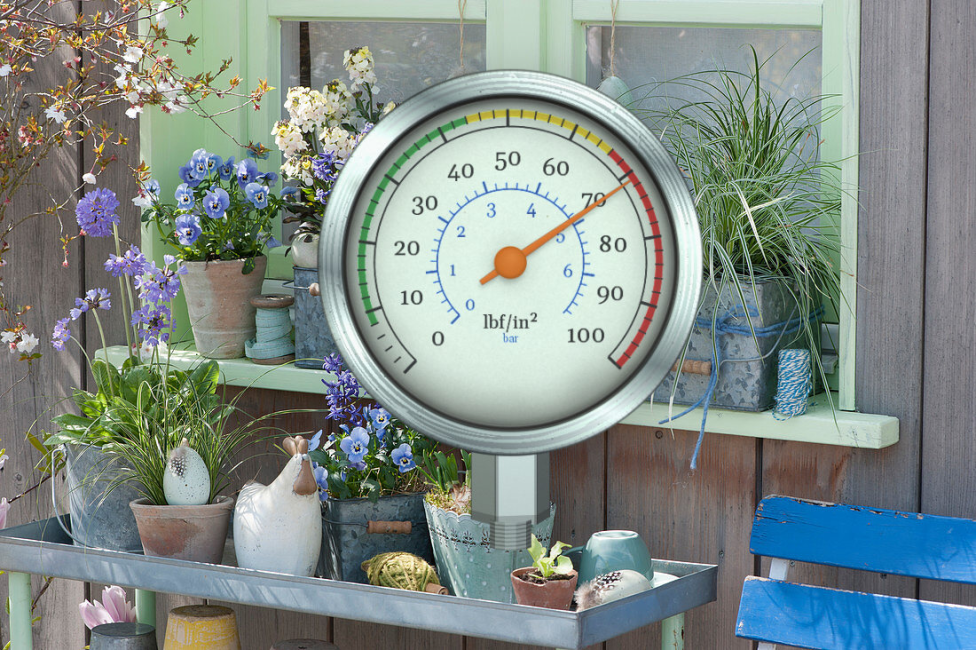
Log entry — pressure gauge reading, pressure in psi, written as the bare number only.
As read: 71
